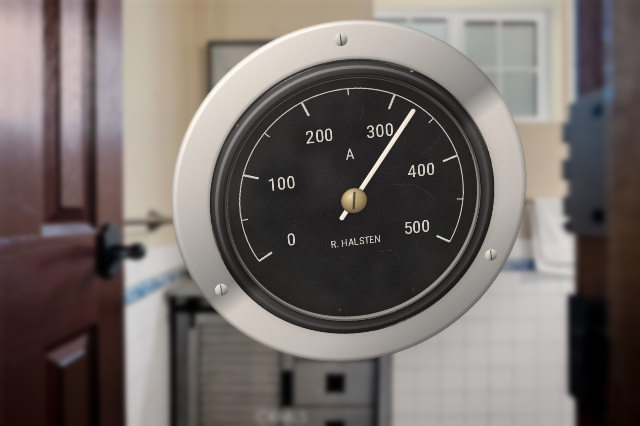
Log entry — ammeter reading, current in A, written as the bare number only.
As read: 325
